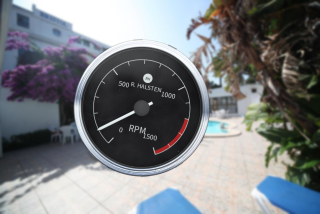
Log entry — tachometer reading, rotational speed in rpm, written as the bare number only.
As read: 100
